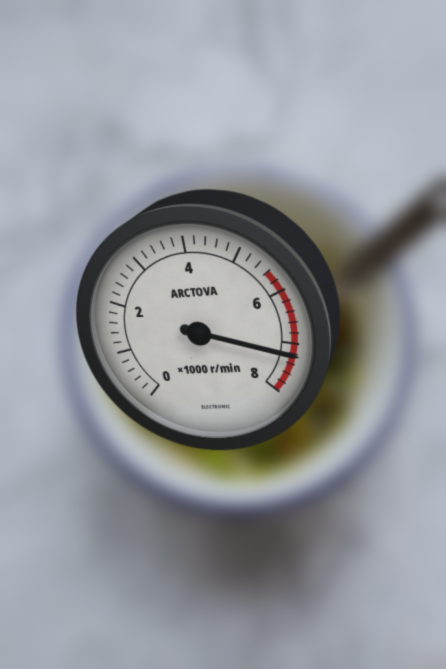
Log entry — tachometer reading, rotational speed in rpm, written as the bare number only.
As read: 7200
